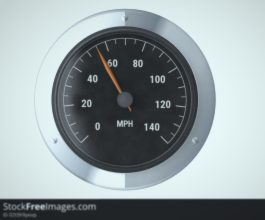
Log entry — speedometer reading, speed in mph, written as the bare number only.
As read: 55
